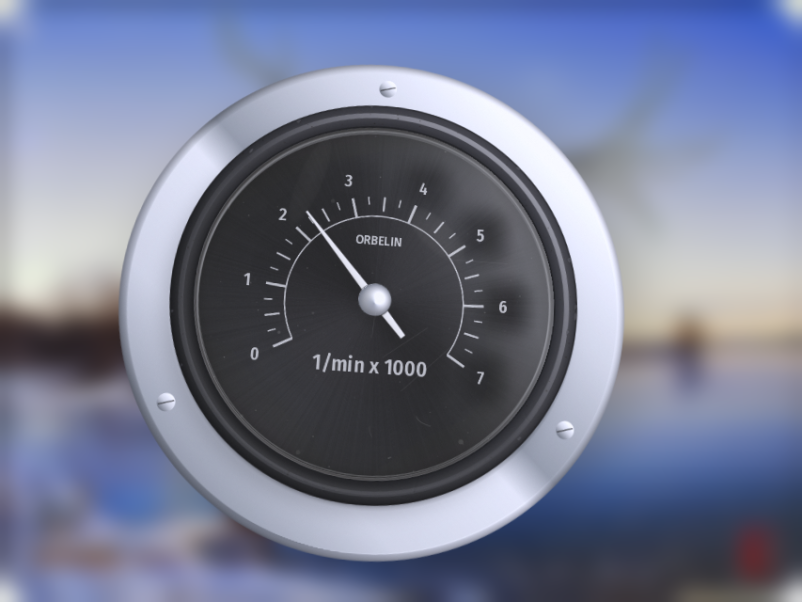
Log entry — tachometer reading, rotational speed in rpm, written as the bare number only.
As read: 2250
